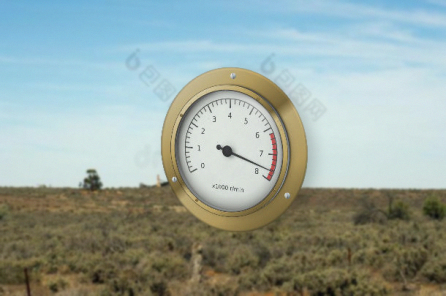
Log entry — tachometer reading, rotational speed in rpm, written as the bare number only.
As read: 7600
